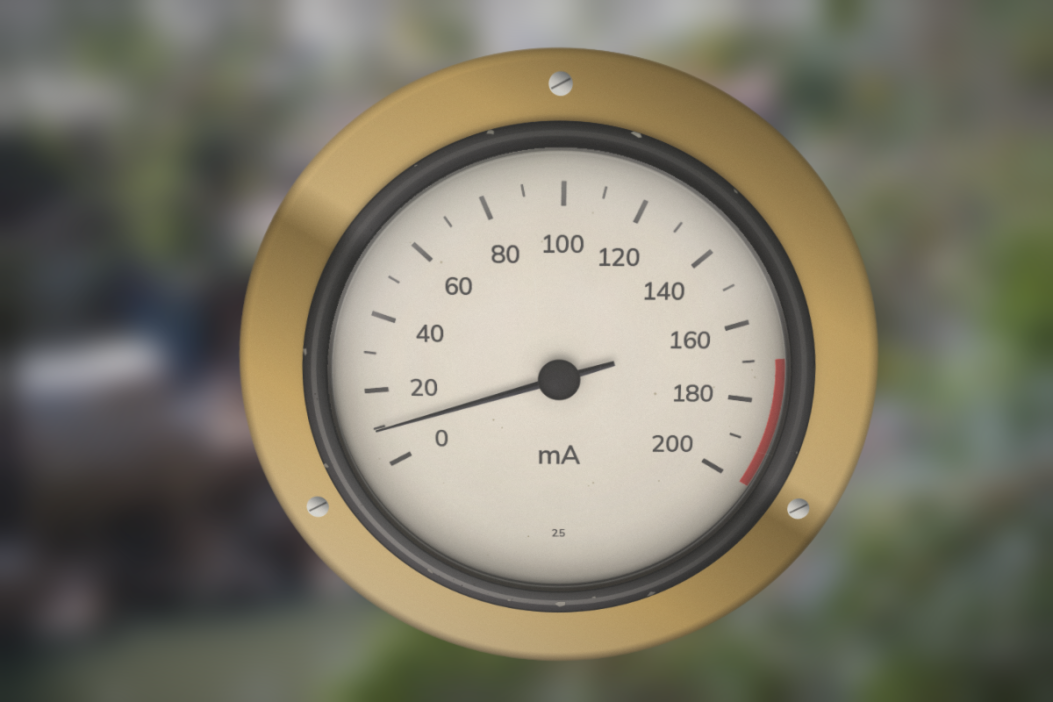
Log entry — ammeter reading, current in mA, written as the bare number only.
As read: 10
